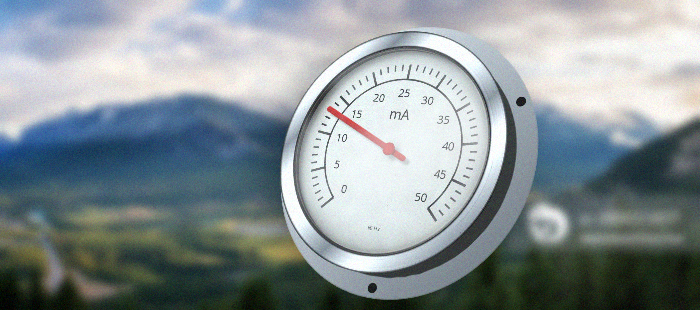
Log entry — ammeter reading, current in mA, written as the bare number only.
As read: 13
